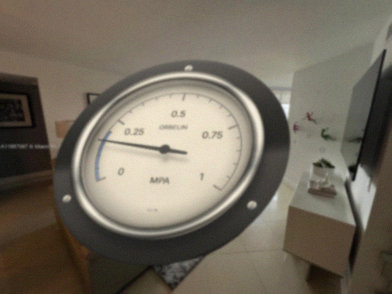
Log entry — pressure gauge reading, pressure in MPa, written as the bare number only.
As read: 0.15
